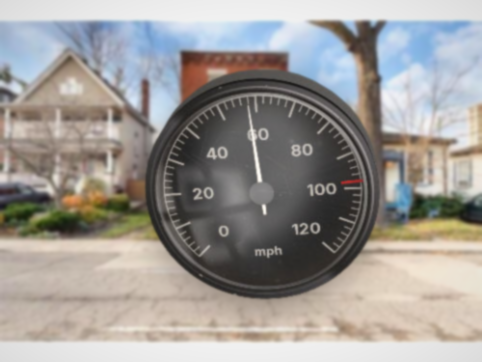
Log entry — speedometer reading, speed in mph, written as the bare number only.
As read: 58
